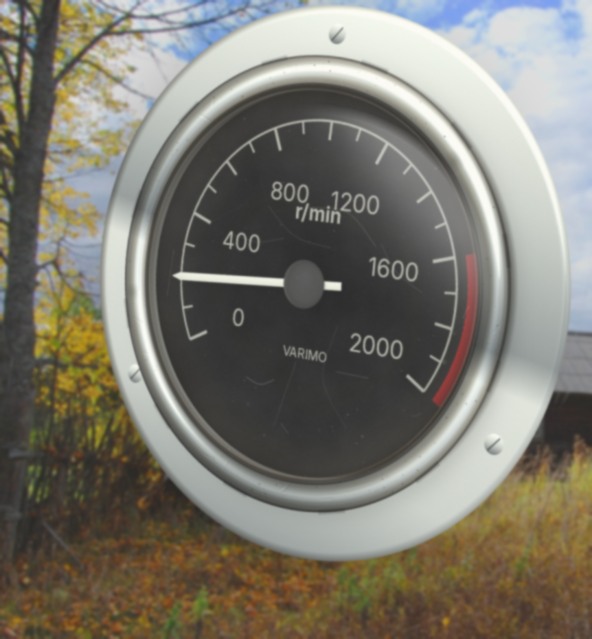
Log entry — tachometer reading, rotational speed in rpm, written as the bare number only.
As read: 200
